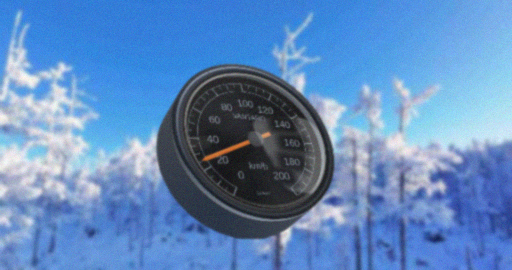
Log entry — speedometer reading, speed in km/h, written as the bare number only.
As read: 25
